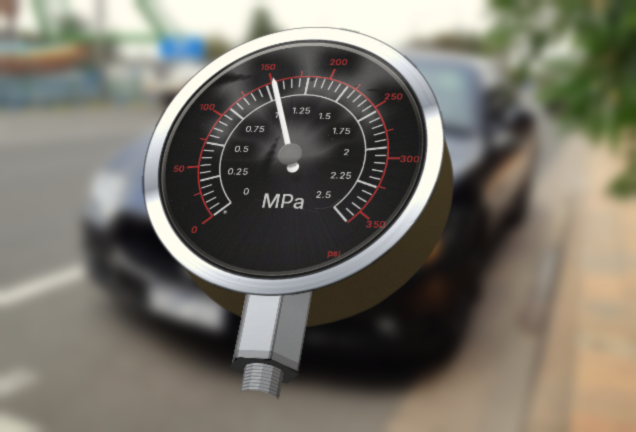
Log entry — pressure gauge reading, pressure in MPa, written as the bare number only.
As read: 1.05
